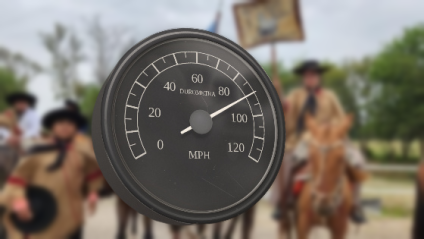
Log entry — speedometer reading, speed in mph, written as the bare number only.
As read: 90
